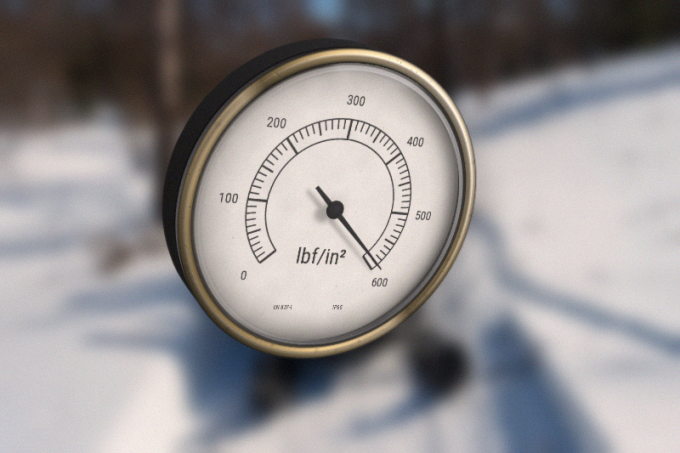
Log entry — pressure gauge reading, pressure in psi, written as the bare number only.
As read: 590
